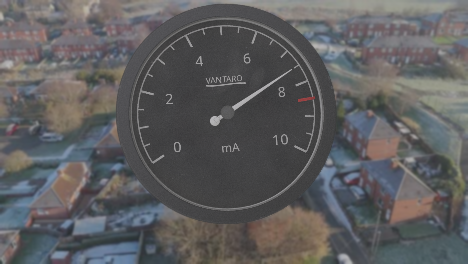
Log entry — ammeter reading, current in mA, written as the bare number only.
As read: 7.5
